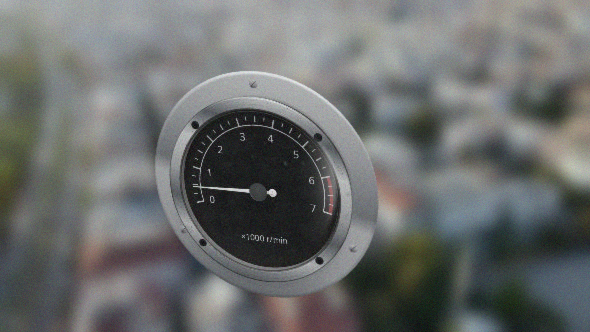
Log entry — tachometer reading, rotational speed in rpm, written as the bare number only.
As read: 500
